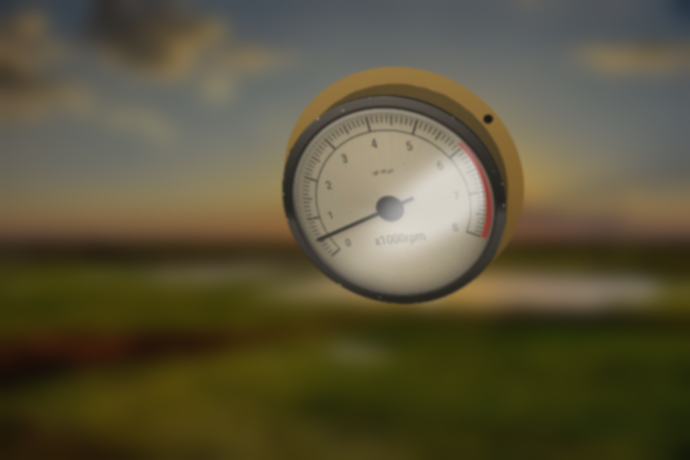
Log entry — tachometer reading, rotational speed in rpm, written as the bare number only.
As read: 500
